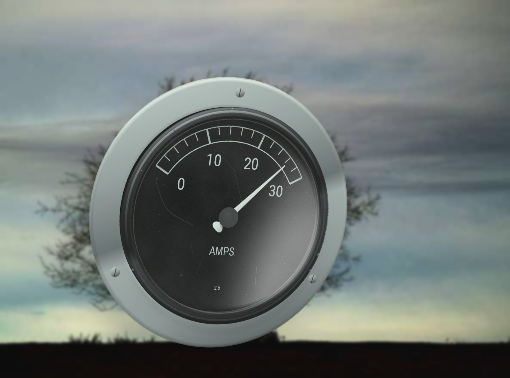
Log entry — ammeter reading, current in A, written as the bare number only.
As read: 26
